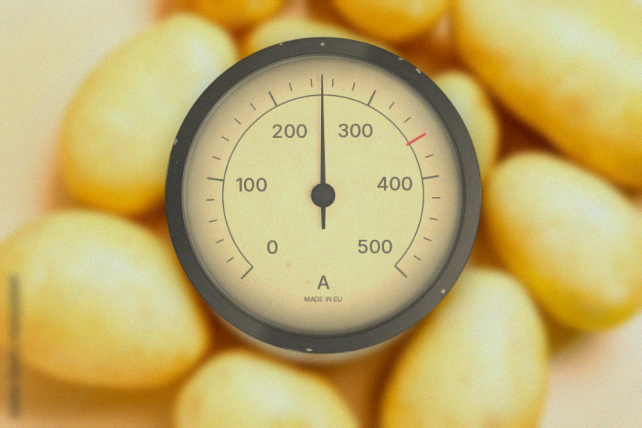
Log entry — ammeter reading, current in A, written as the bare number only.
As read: 250
